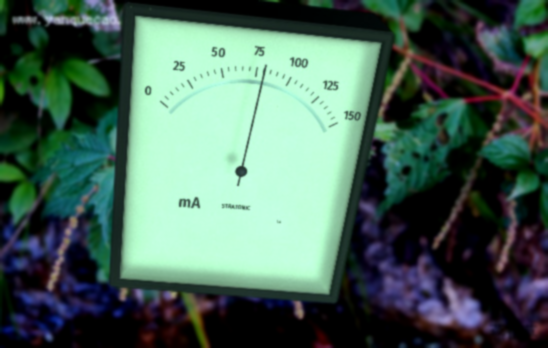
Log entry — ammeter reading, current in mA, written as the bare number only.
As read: 80
